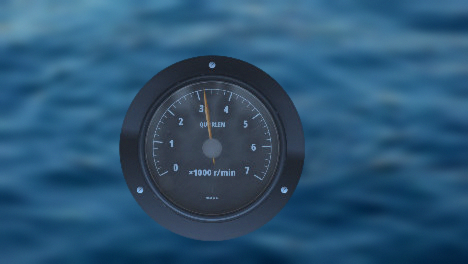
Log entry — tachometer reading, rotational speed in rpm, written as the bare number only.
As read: 3200
